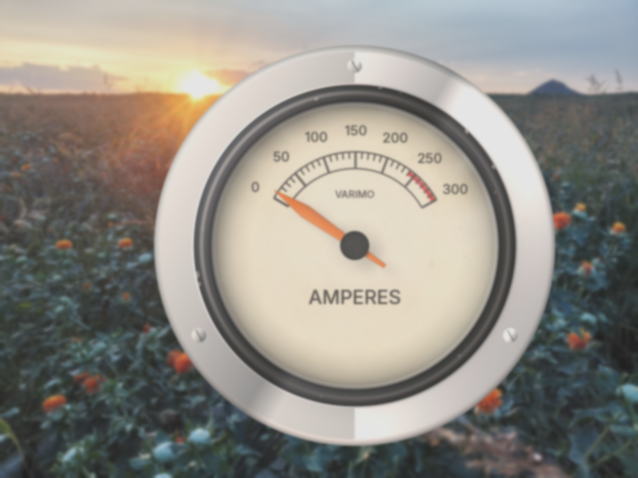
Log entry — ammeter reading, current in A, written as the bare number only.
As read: 10
